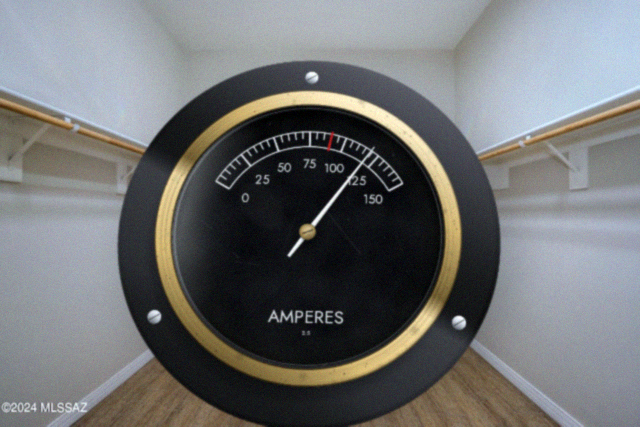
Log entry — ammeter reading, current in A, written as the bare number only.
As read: 120
